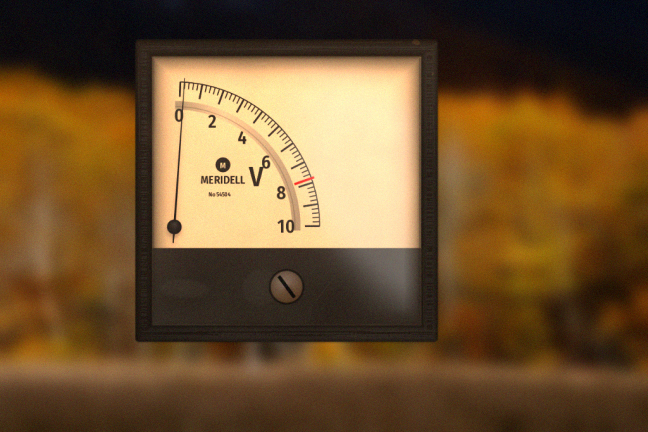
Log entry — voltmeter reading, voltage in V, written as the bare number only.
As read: 0.2
